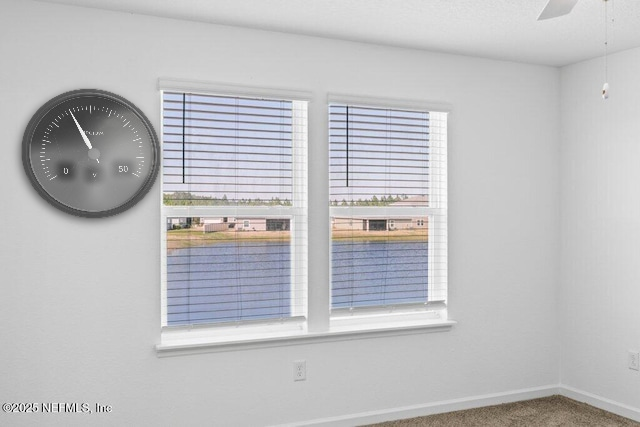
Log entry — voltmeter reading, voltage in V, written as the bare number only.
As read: 20
